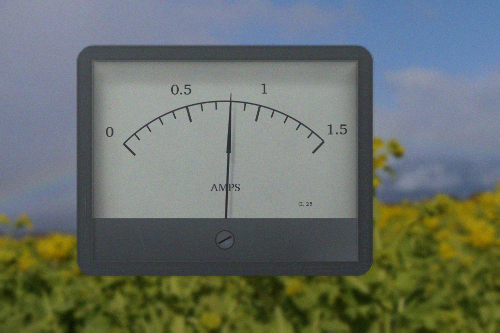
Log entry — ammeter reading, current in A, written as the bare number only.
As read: 0.8
